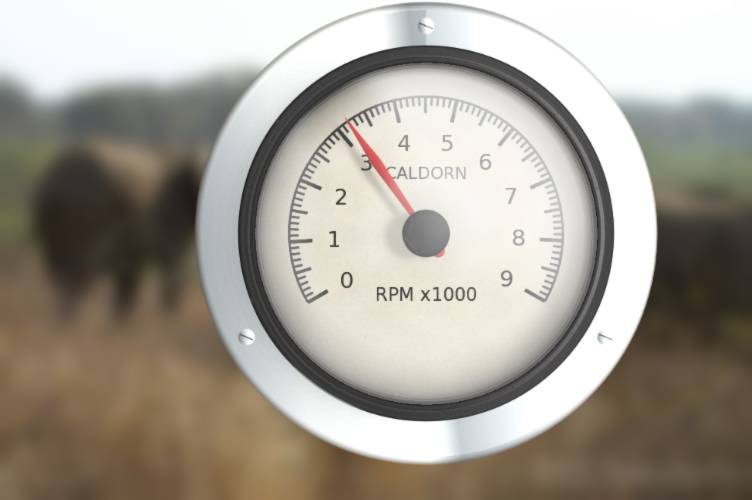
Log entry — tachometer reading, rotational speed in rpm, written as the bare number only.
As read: 3200
